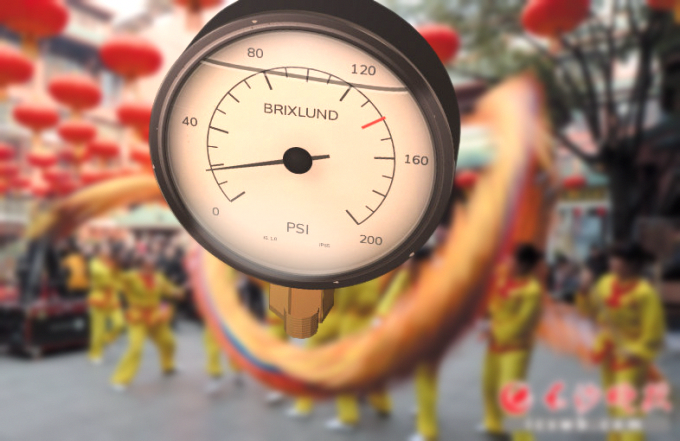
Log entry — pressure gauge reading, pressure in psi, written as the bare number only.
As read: 20
